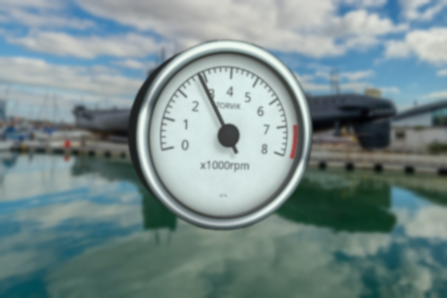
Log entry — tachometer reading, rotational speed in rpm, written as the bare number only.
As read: 2800
